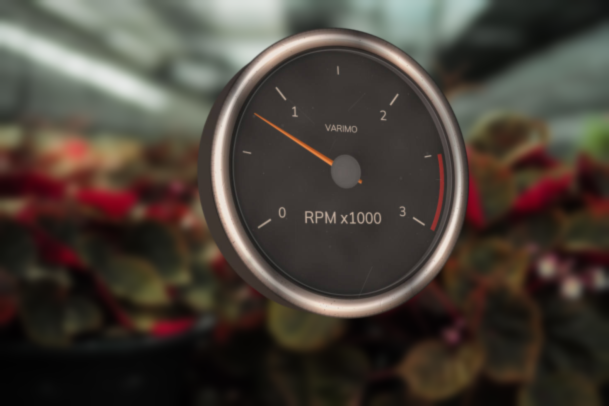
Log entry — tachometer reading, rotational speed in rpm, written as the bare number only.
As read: 750
